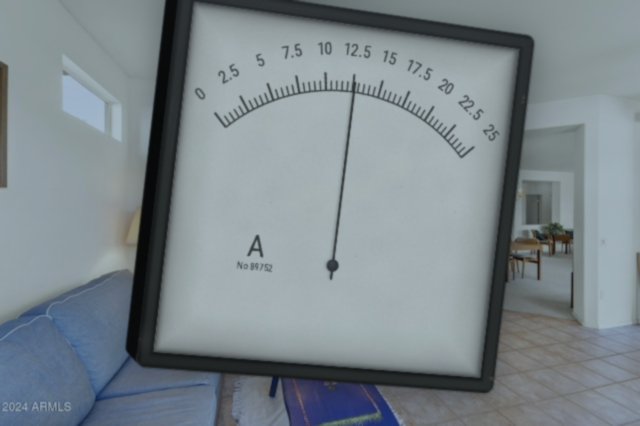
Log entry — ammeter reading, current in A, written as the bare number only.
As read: 12.5
